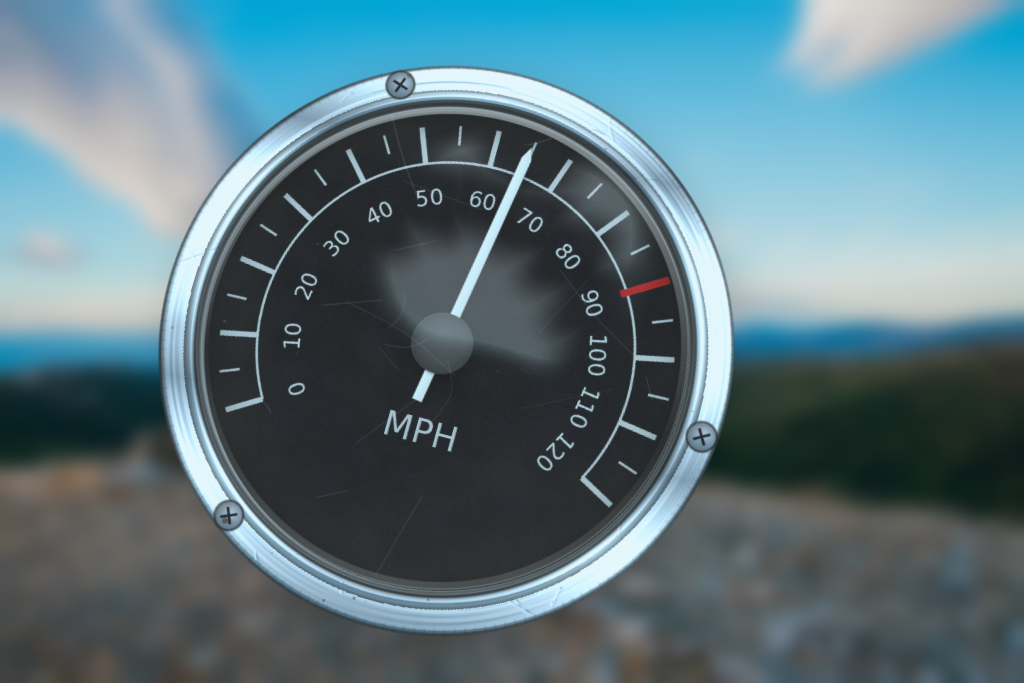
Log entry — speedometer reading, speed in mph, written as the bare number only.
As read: 65
